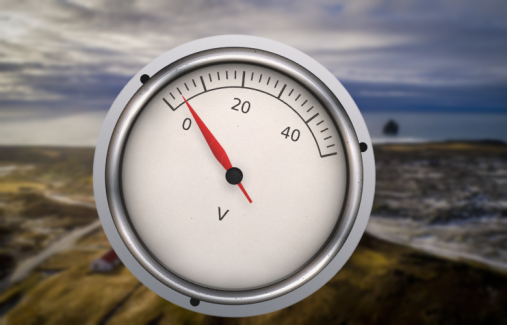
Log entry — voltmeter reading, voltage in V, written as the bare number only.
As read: 4
